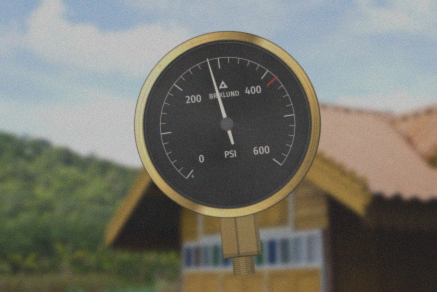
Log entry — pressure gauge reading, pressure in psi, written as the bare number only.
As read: 280
